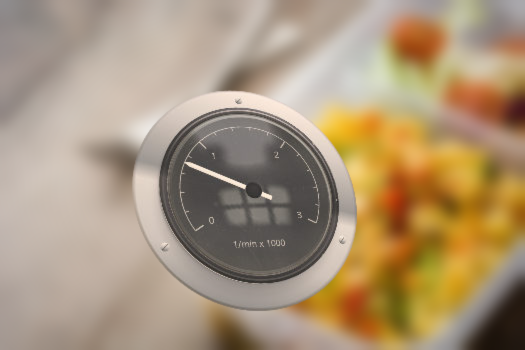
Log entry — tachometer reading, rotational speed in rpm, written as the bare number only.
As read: 700
